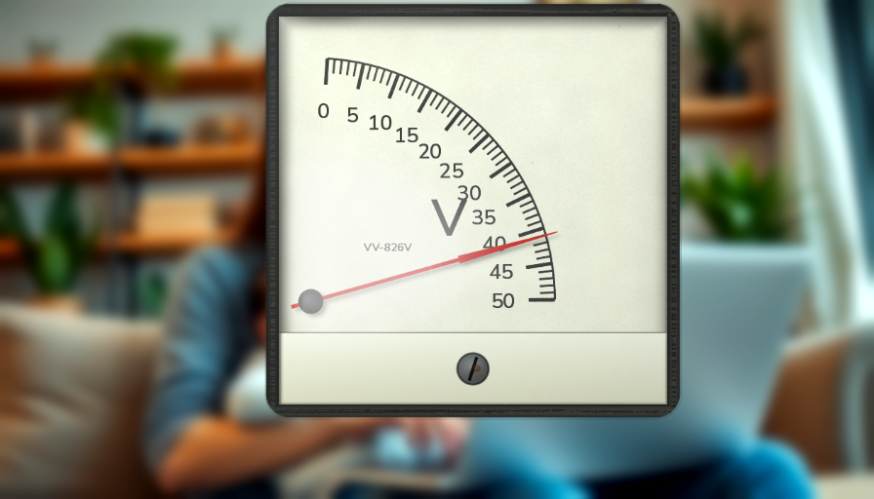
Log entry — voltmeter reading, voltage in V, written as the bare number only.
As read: 41
